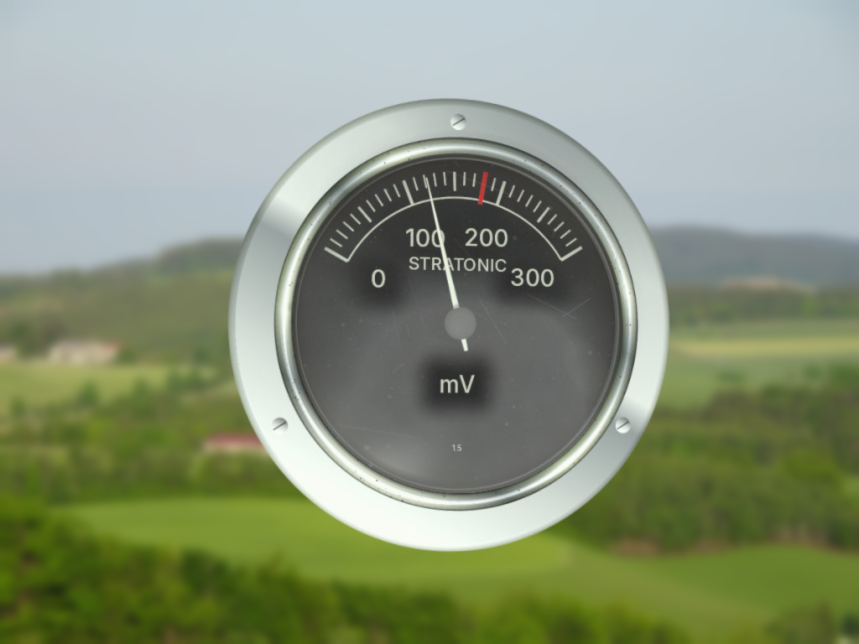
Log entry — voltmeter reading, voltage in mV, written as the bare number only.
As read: 120
